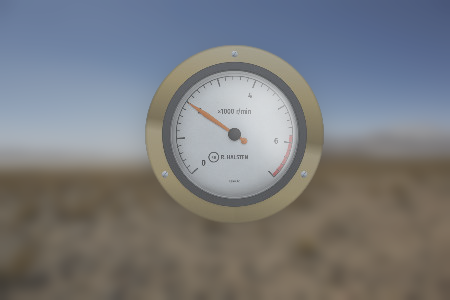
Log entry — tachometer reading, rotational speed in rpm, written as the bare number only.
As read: 2000
